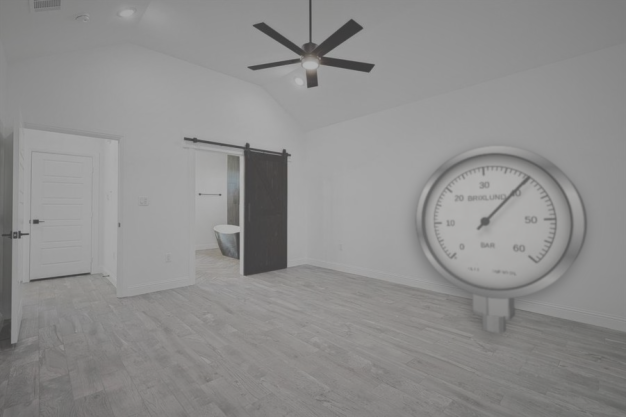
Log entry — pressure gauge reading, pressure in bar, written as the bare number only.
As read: 40
